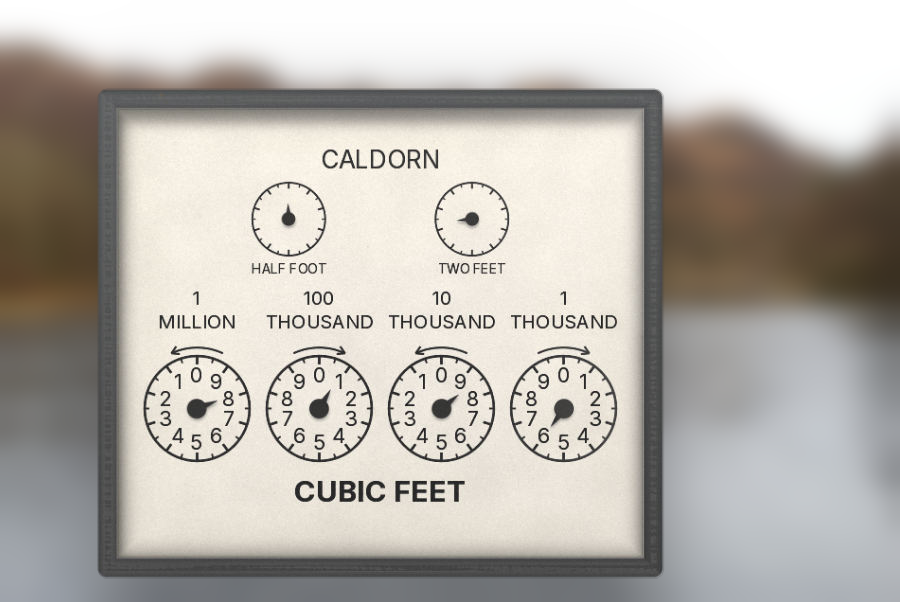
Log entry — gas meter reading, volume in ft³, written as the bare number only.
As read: 808600
